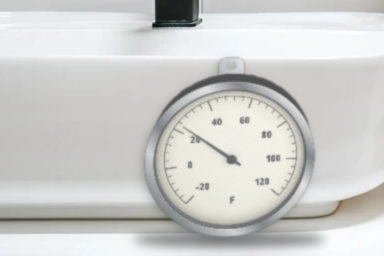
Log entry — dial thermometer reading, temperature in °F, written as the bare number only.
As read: 24
